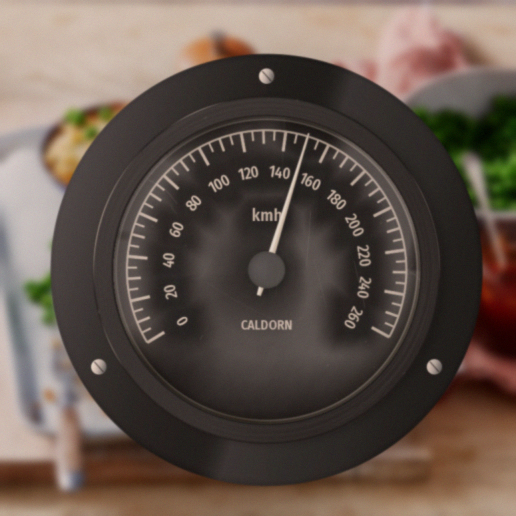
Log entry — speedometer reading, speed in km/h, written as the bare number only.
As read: 150
